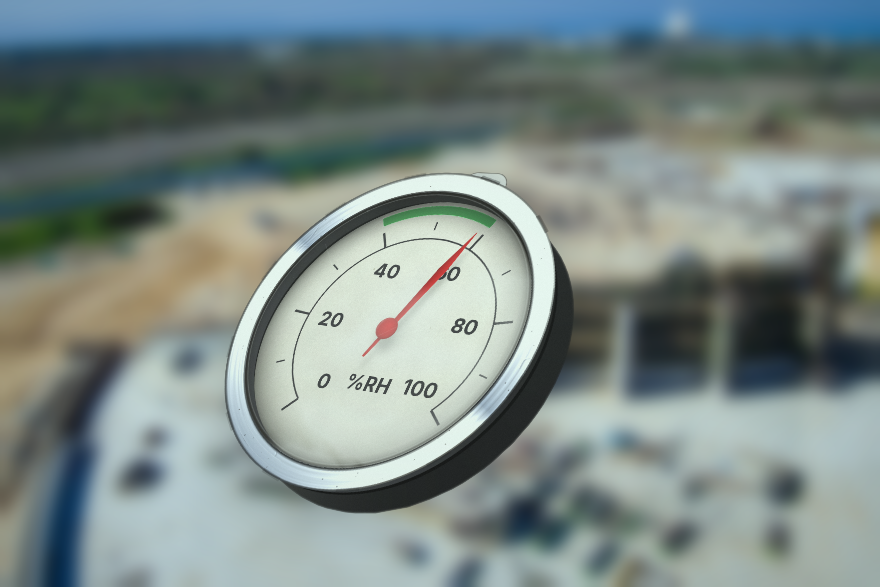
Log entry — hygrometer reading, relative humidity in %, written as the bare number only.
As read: 60
